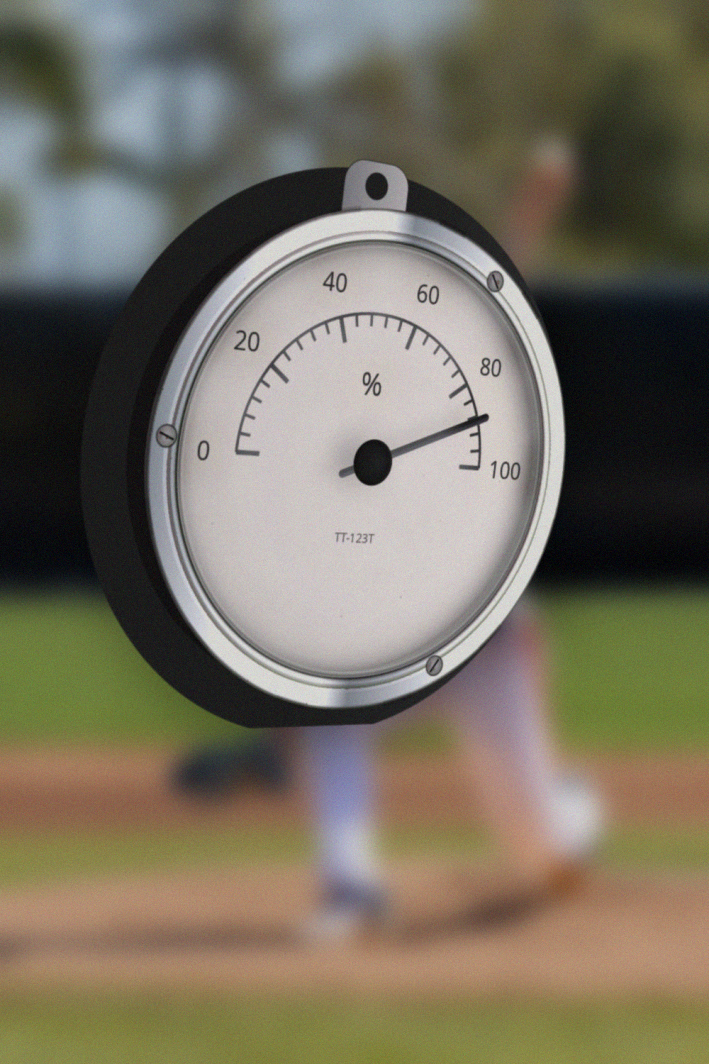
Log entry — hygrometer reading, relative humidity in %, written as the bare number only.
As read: 88
